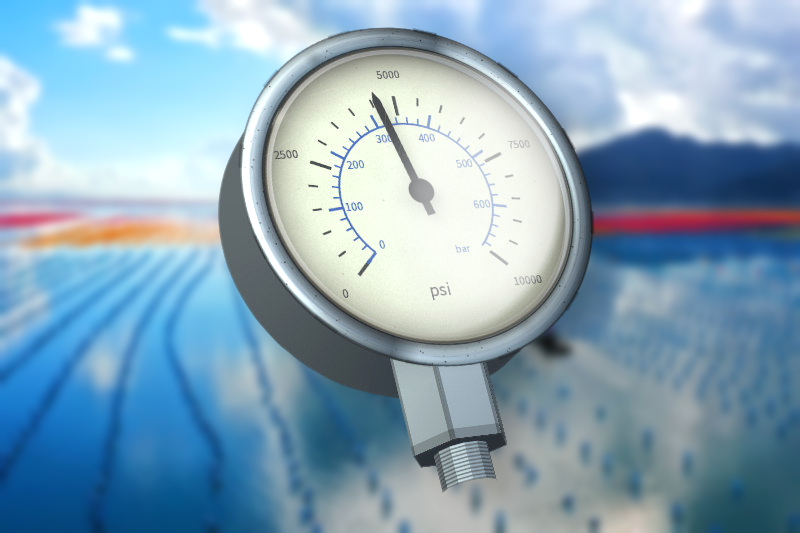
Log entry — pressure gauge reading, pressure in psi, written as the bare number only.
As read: 4500
